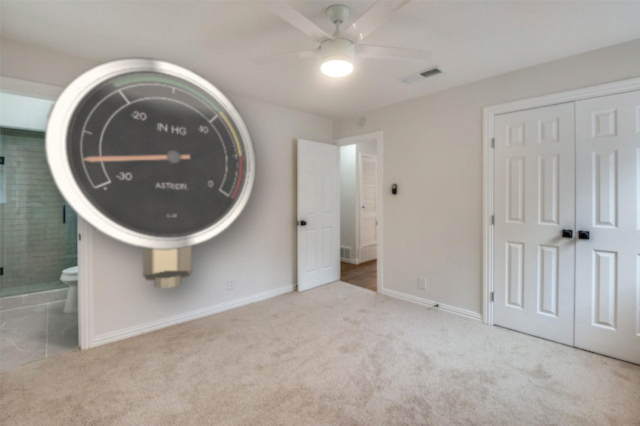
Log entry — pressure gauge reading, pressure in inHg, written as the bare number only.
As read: -27.5
